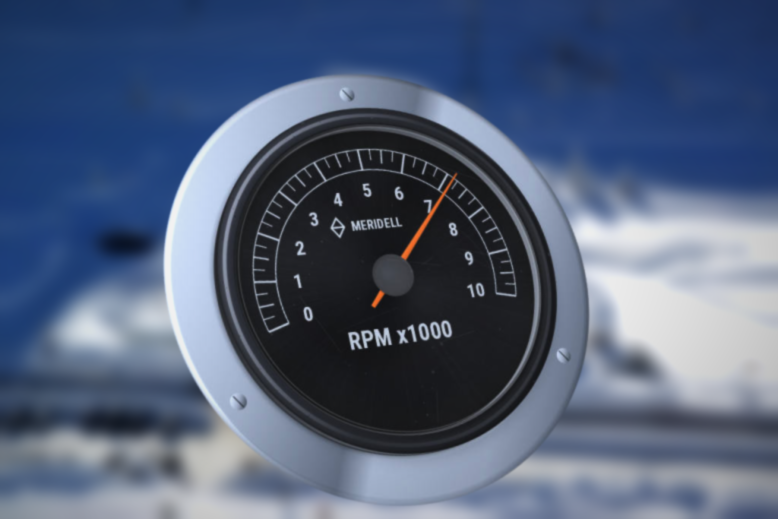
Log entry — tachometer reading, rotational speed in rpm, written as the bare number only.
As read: 7125
